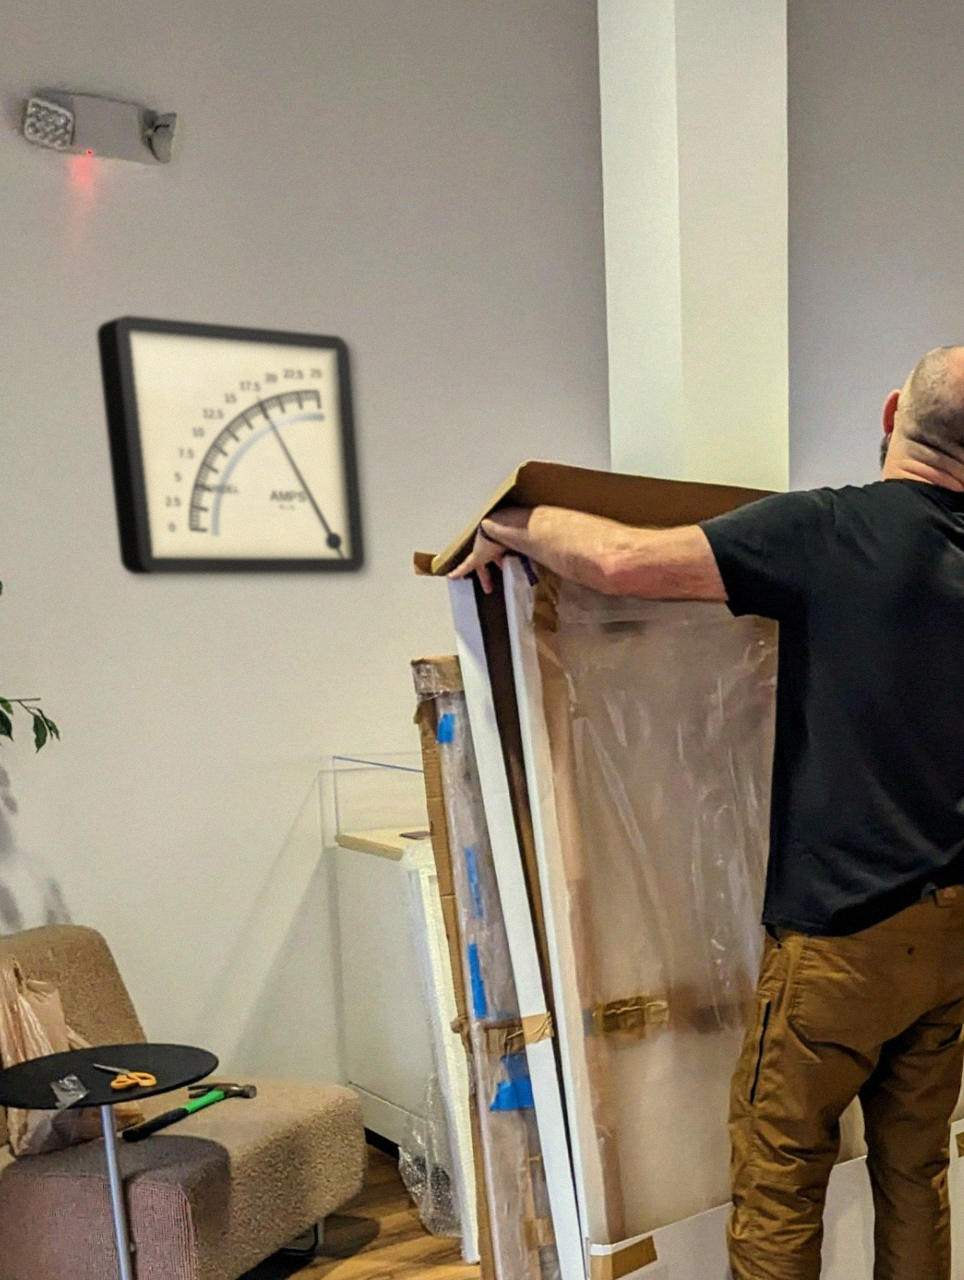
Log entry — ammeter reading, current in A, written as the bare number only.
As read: 17.5
